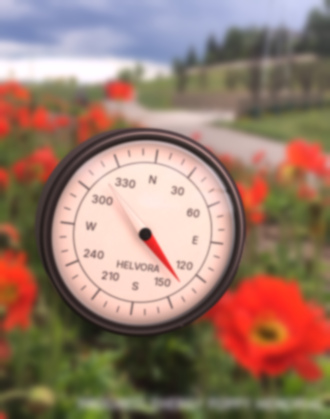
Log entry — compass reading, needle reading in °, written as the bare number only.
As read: 135
